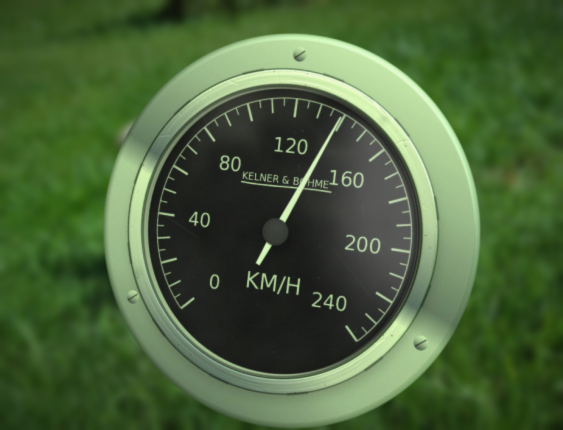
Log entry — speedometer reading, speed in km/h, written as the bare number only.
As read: 140
